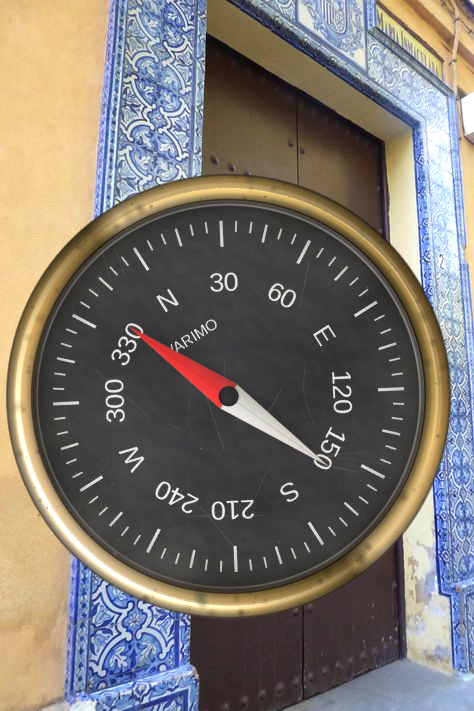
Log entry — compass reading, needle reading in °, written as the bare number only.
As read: 337.5
